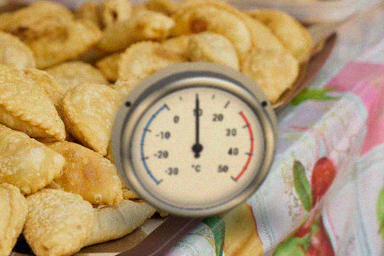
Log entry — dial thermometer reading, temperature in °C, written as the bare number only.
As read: 10
